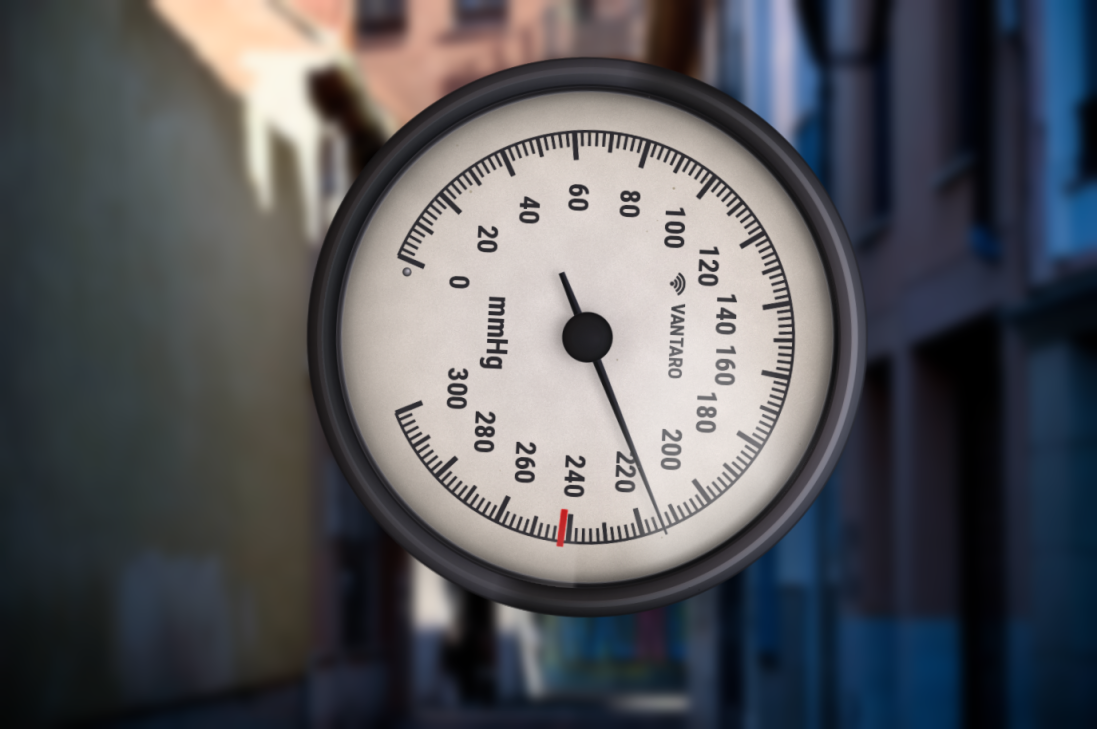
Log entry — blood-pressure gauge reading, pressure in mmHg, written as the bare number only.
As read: 214
